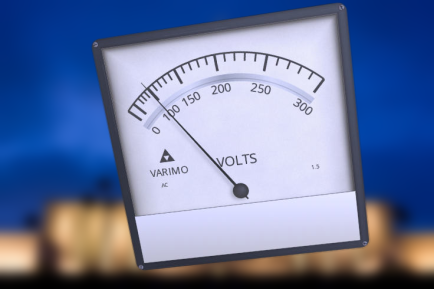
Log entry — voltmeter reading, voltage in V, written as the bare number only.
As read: 100
